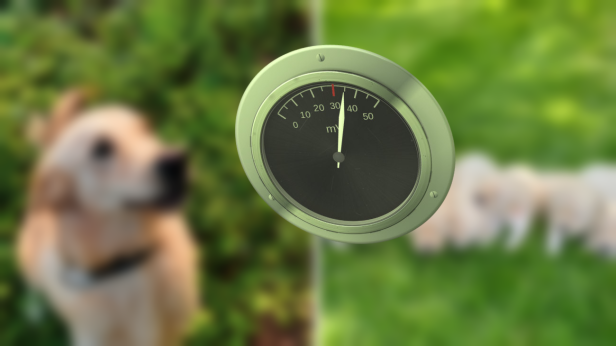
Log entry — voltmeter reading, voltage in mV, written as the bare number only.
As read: 35
